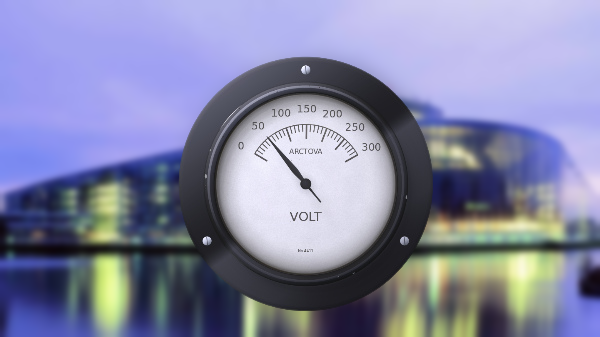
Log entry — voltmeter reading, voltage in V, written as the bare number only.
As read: 50
